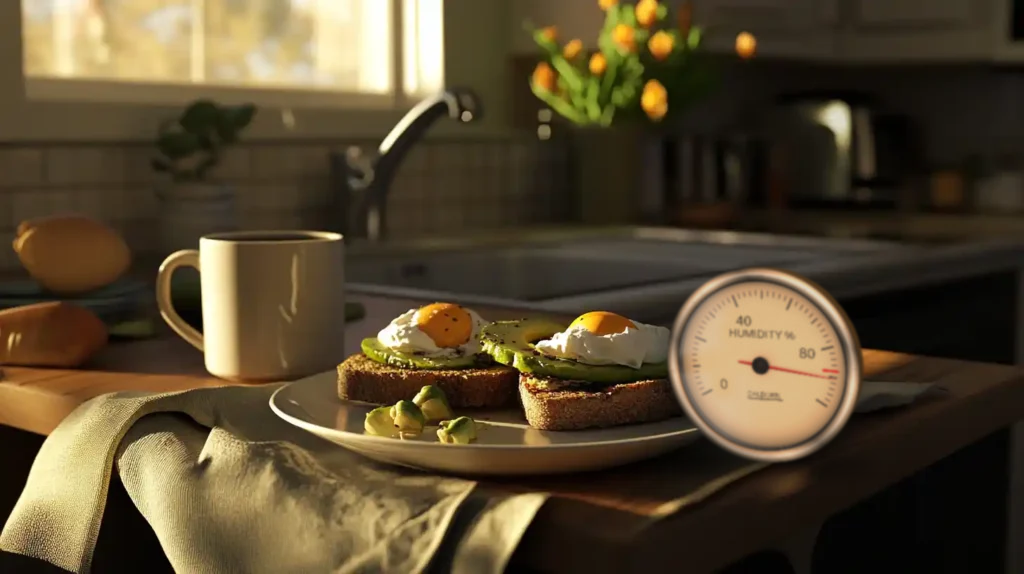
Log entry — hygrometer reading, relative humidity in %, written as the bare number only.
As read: 90
